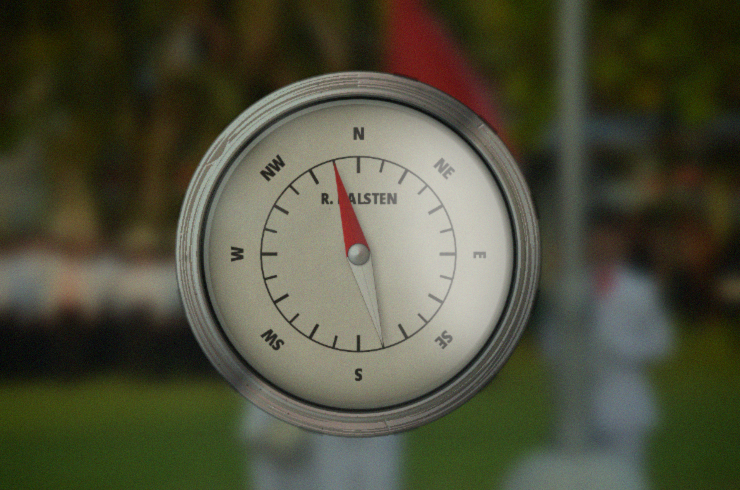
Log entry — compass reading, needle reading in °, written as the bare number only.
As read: 345
